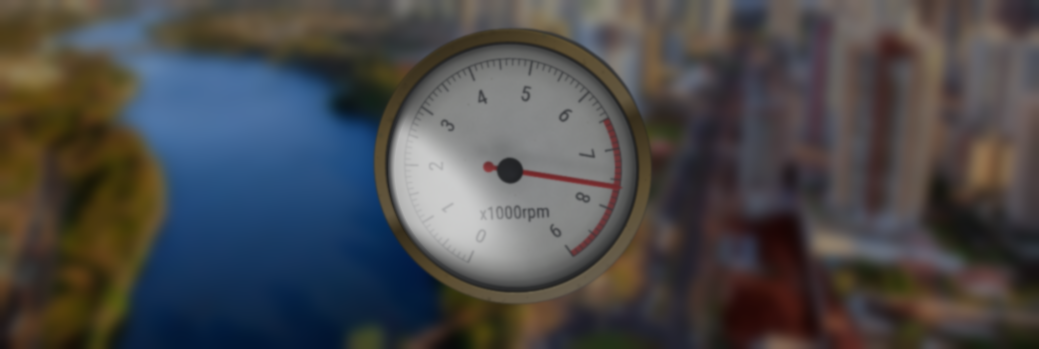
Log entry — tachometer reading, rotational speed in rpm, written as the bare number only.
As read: 7600
